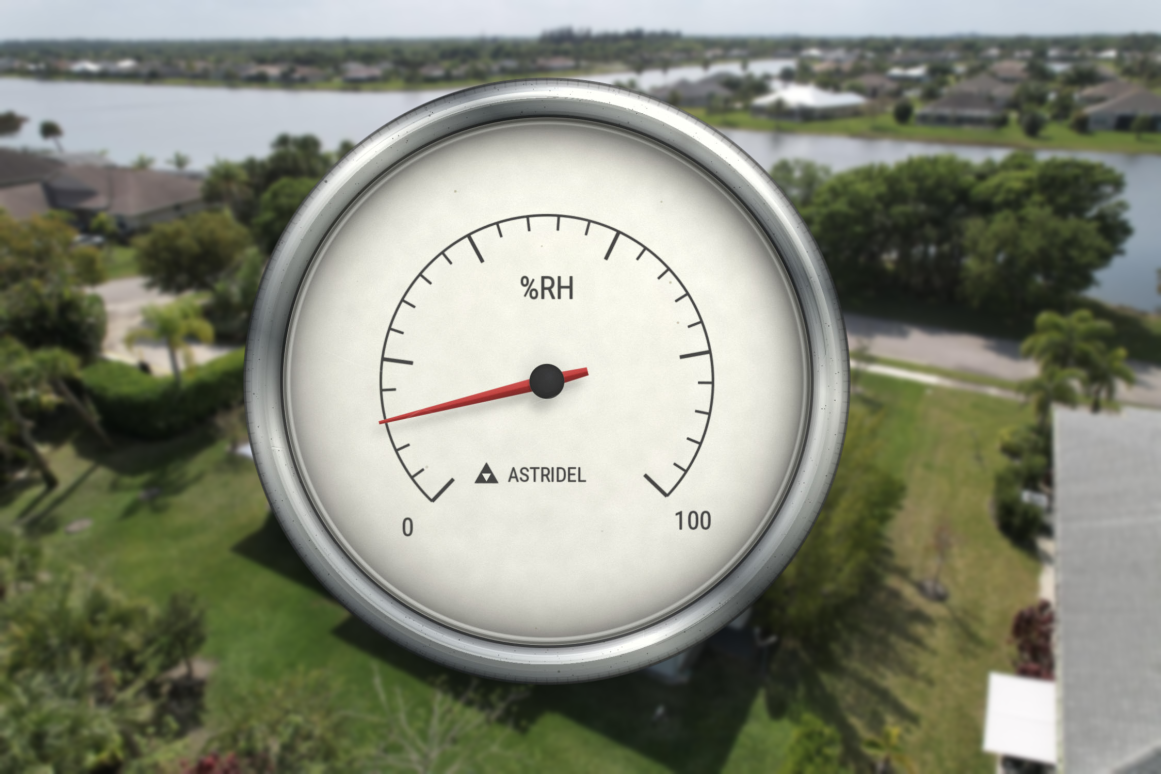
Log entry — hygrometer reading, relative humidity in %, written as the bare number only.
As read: 12
